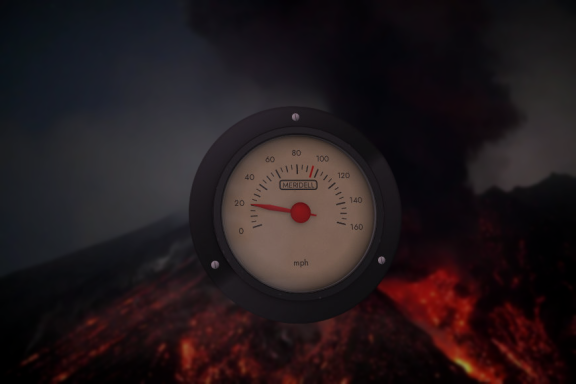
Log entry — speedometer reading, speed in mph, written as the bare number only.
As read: 20
